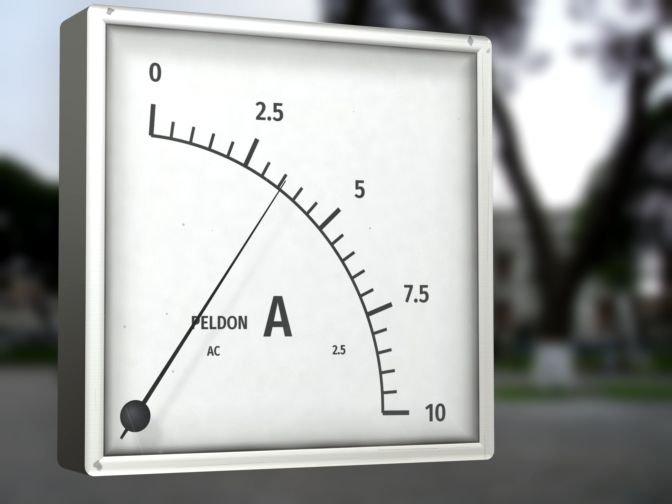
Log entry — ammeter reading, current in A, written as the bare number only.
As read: 3.5
